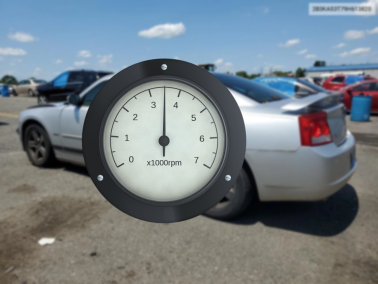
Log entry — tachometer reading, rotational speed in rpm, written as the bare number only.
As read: 3500
